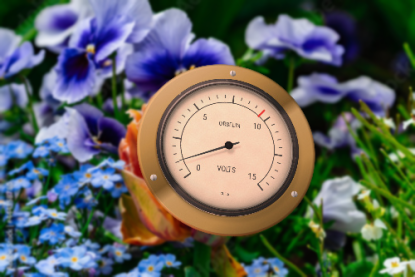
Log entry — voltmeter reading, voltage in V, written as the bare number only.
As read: 1
